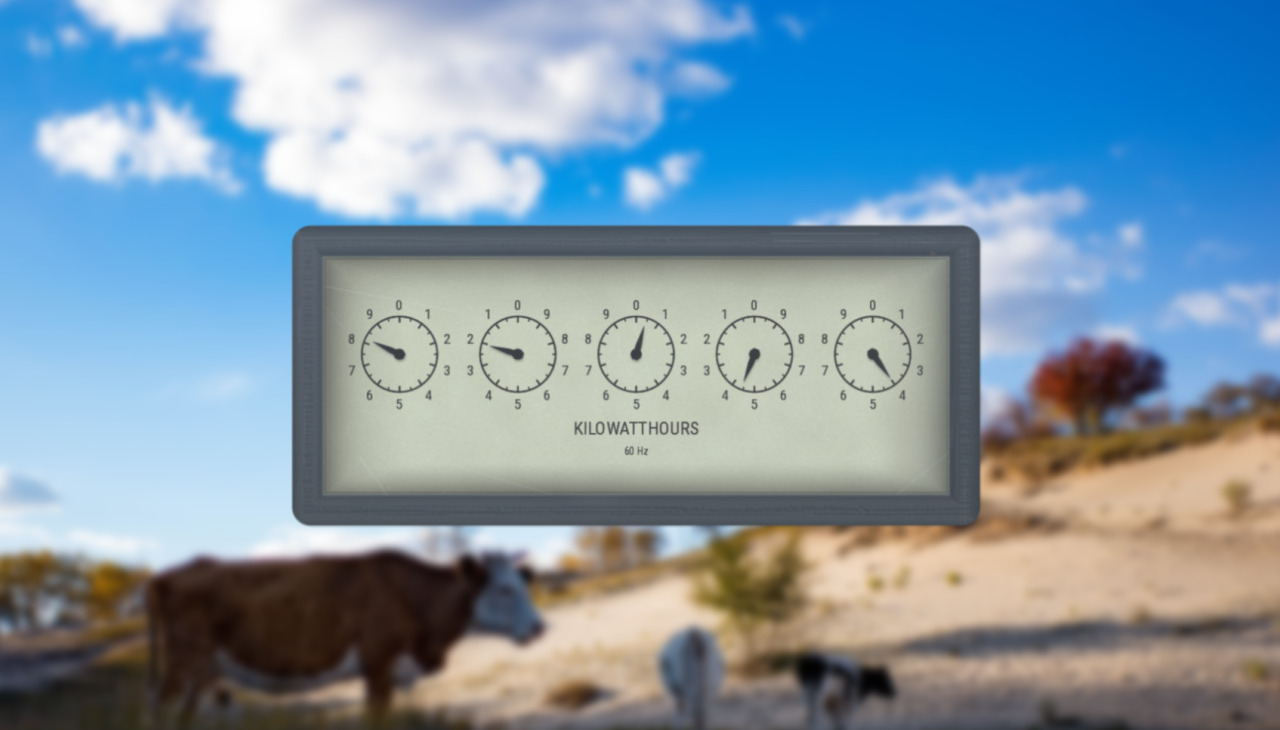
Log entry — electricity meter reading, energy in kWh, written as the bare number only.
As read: 82044
